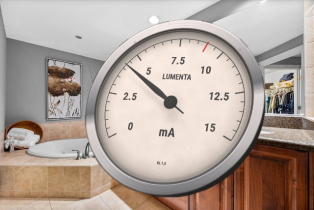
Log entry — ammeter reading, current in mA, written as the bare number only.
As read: 4.25
